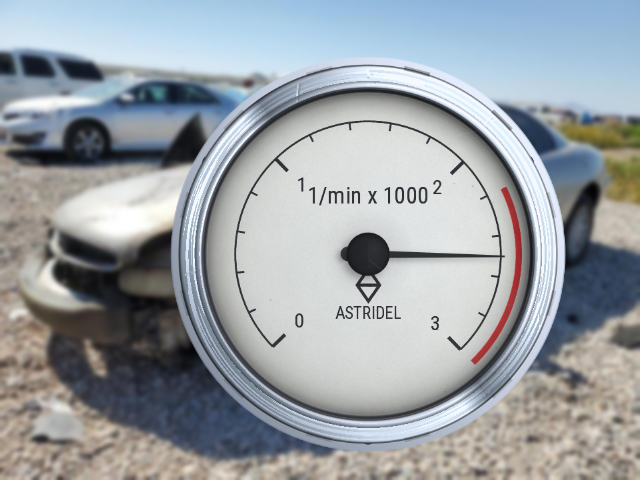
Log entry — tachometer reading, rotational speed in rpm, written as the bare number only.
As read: 2500
